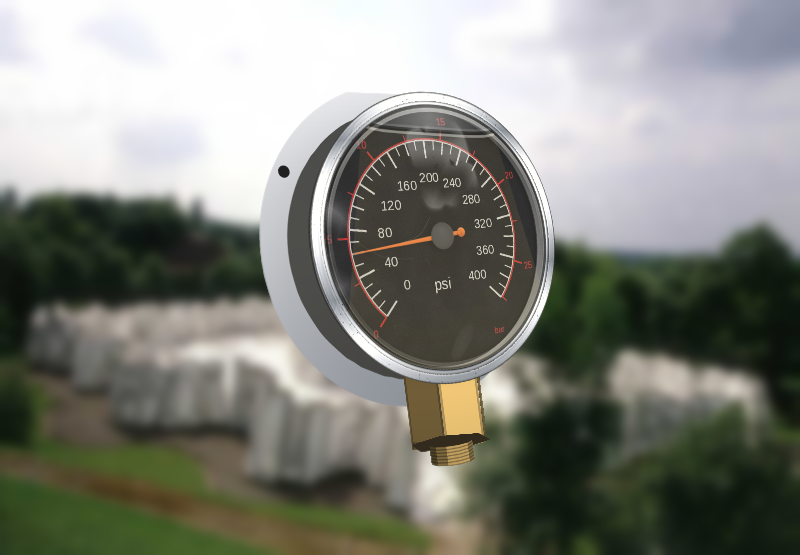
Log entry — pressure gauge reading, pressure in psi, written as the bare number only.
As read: 60
